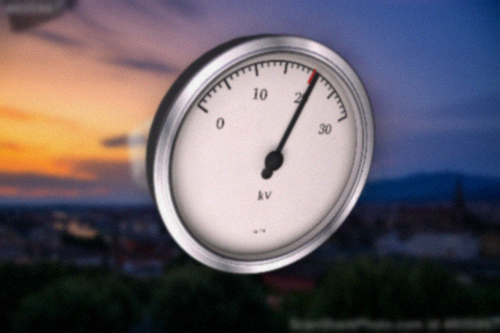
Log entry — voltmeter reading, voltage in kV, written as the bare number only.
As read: 20
